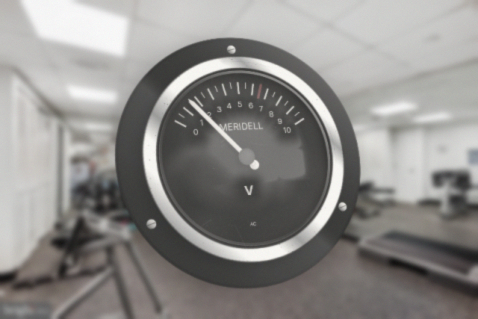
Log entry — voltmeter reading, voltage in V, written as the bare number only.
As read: 1.5
